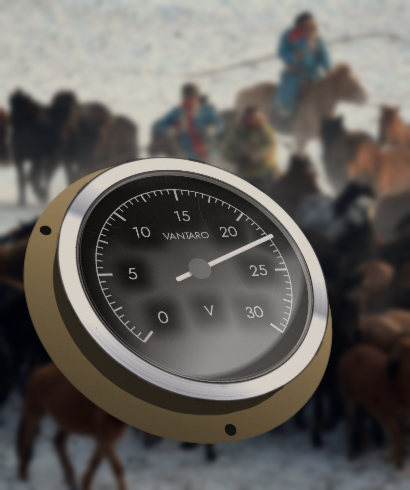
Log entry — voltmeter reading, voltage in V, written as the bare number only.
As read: 22.5
